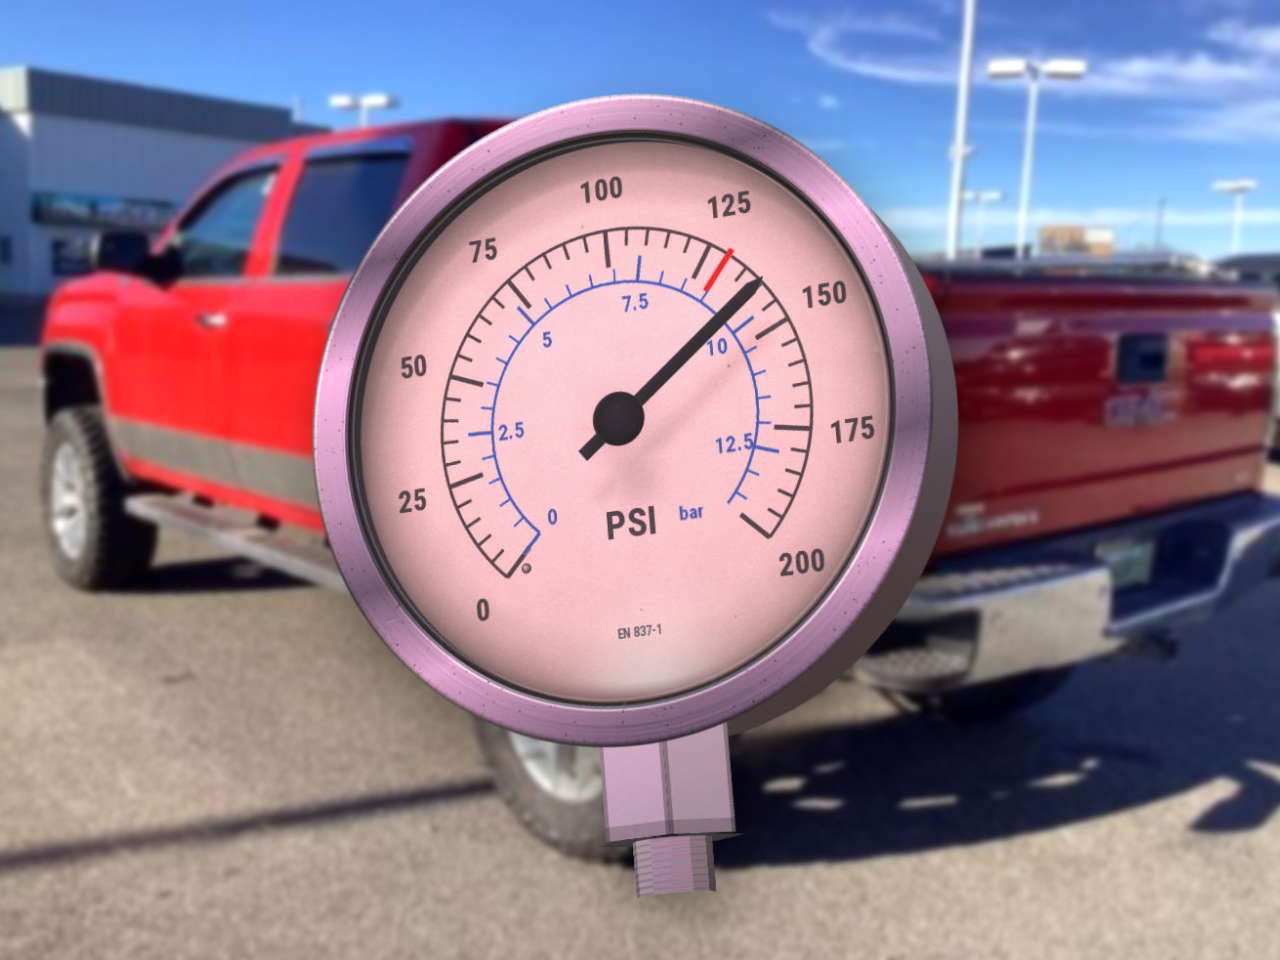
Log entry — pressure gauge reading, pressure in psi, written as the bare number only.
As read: 140
